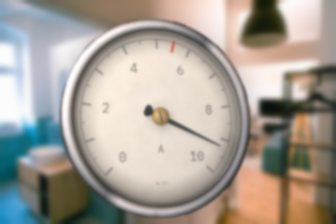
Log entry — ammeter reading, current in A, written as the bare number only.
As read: 9.25
